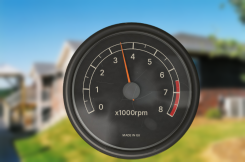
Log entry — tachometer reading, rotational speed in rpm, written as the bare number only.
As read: 3500
